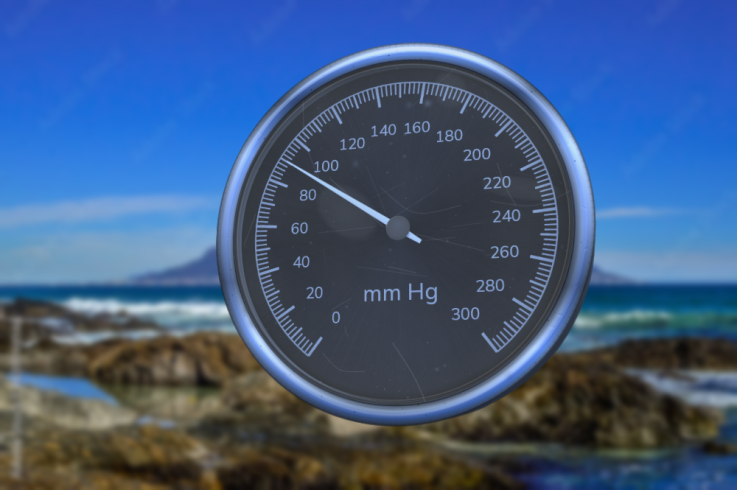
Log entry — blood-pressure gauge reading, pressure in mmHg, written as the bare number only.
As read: 90
